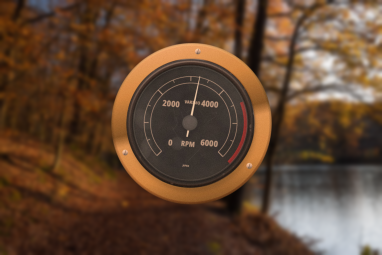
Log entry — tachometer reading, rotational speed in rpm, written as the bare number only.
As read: 3250
